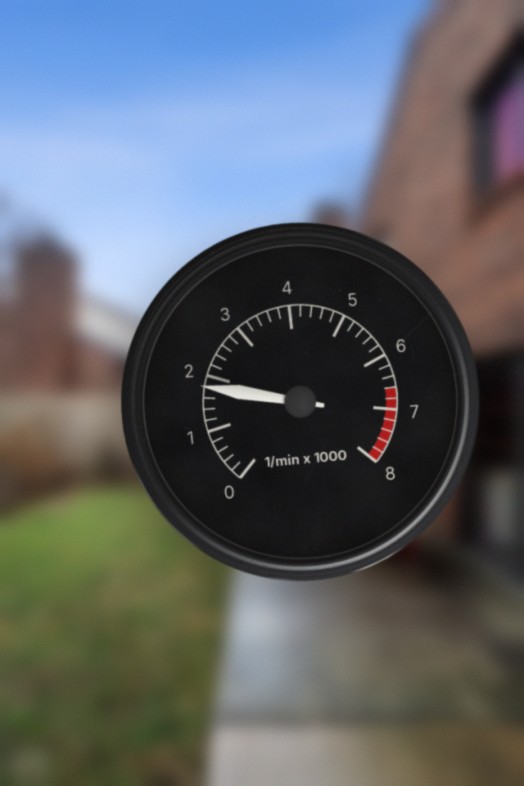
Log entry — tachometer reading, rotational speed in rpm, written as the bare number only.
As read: 1800
